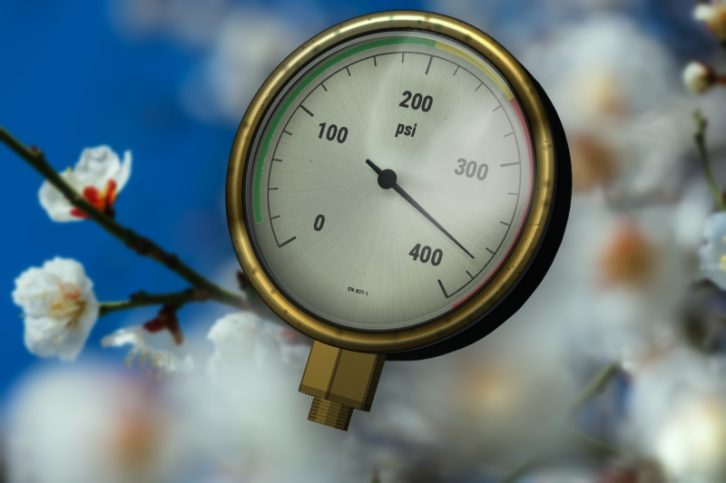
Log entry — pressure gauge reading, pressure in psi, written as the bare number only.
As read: 370
